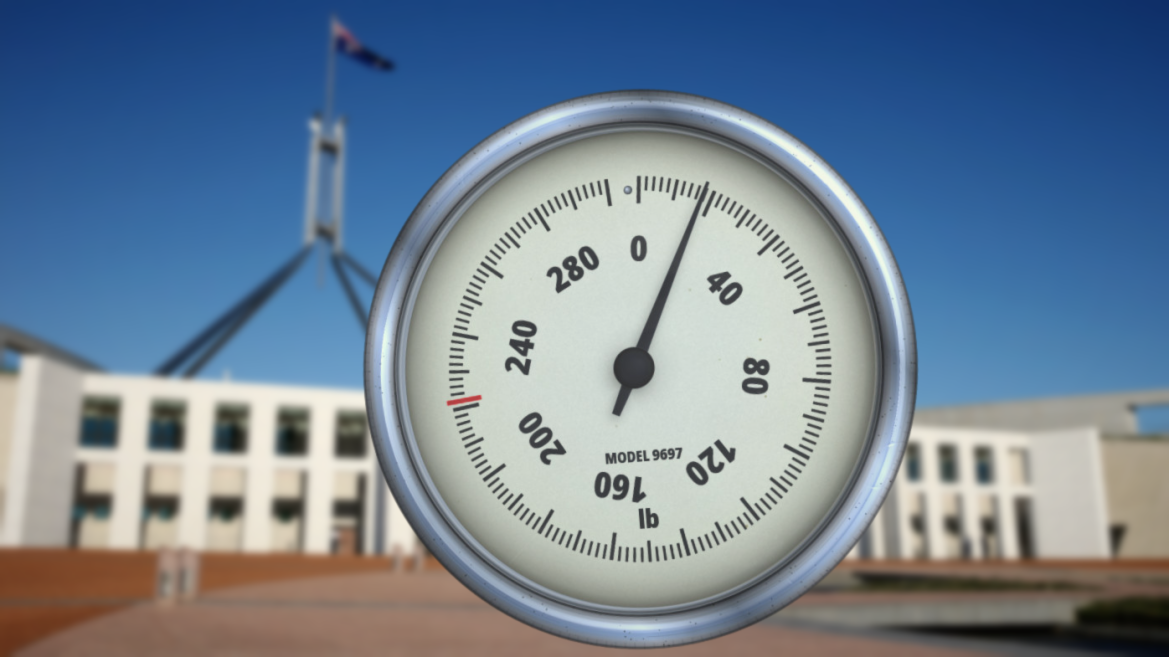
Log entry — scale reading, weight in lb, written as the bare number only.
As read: 18
